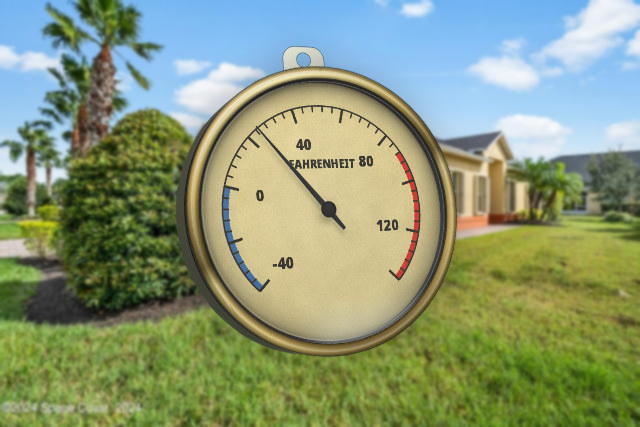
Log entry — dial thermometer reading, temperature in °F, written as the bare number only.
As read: 24
